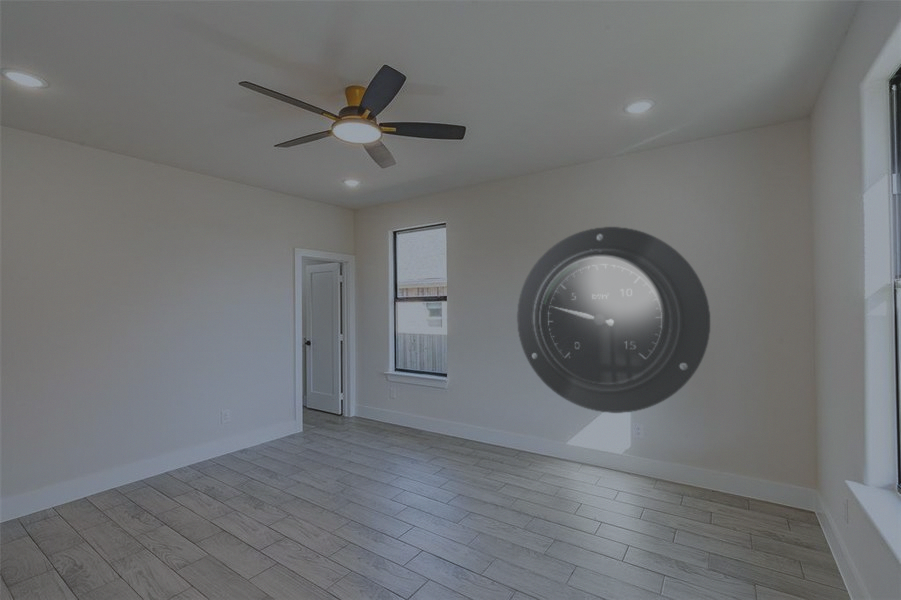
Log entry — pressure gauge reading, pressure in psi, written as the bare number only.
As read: 3.5
